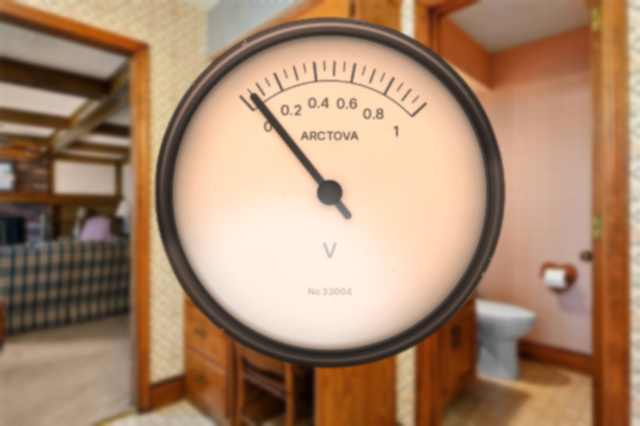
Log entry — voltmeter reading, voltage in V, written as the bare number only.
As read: 0.05
